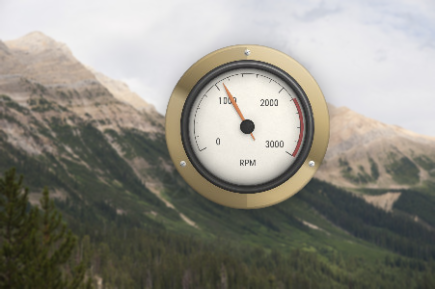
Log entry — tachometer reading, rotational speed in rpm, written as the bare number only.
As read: 1100
